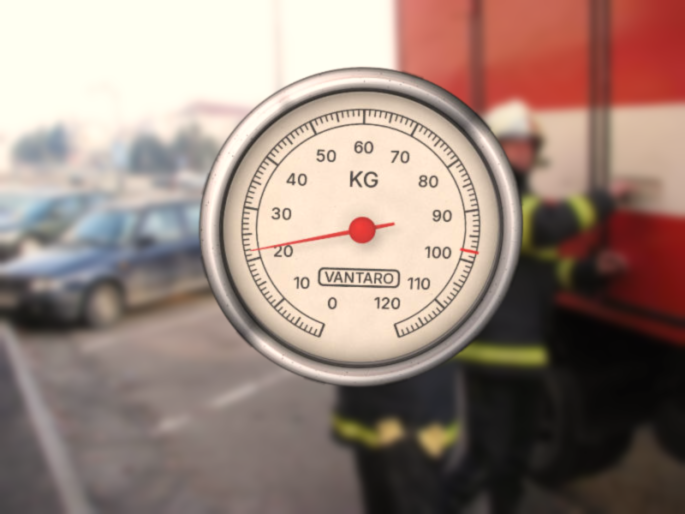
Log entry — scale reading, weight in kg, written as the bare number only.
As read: 22
